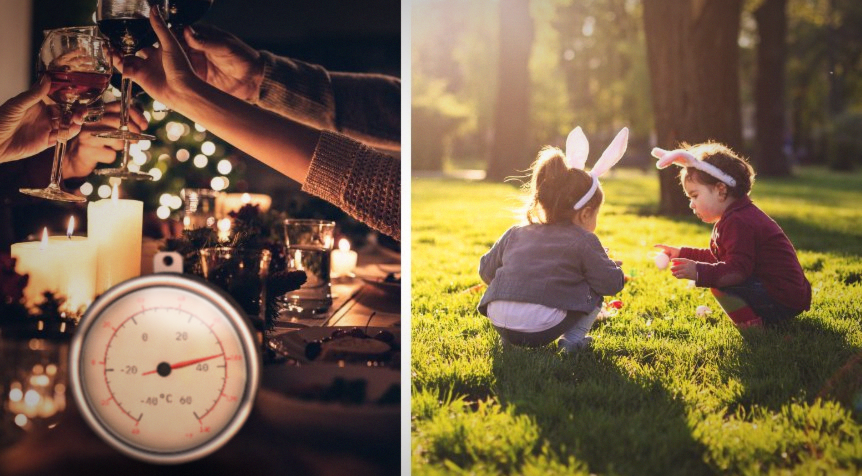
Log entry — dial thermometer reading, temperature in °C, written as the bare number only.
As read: 36
